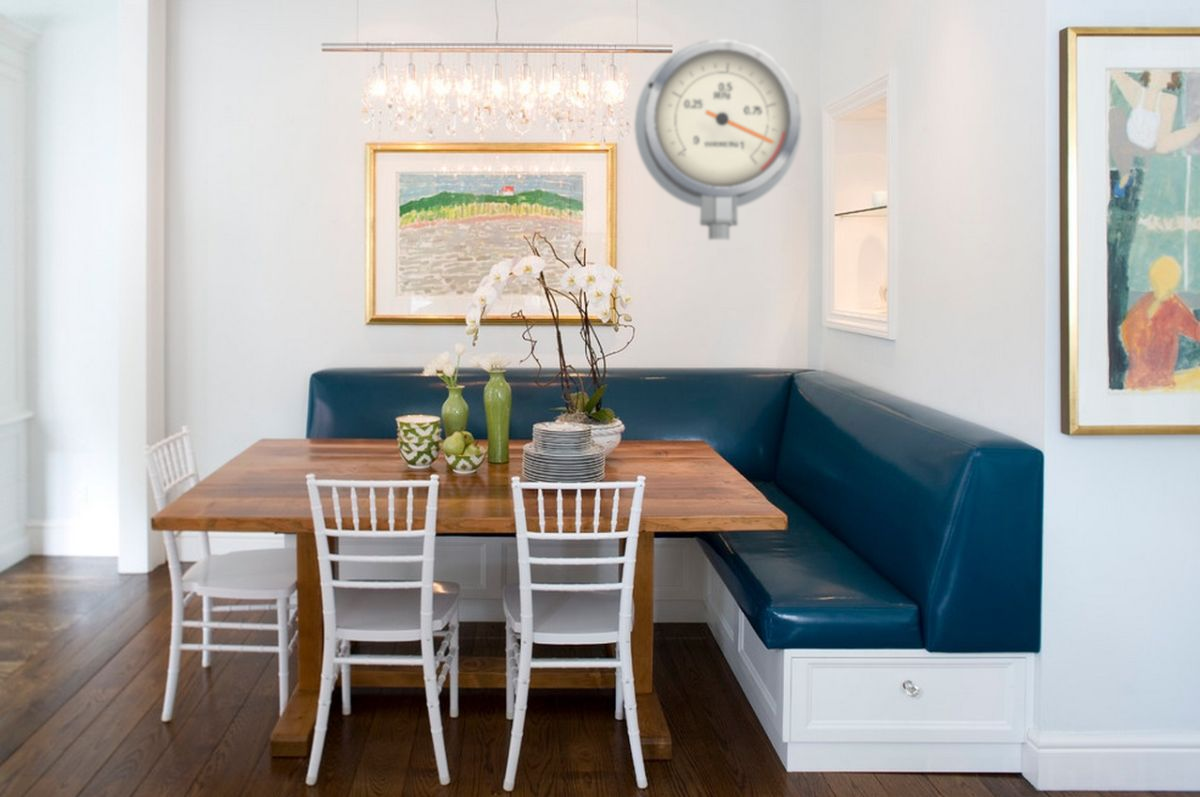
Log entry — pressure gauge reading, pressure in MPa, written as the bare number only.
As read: 0.9
